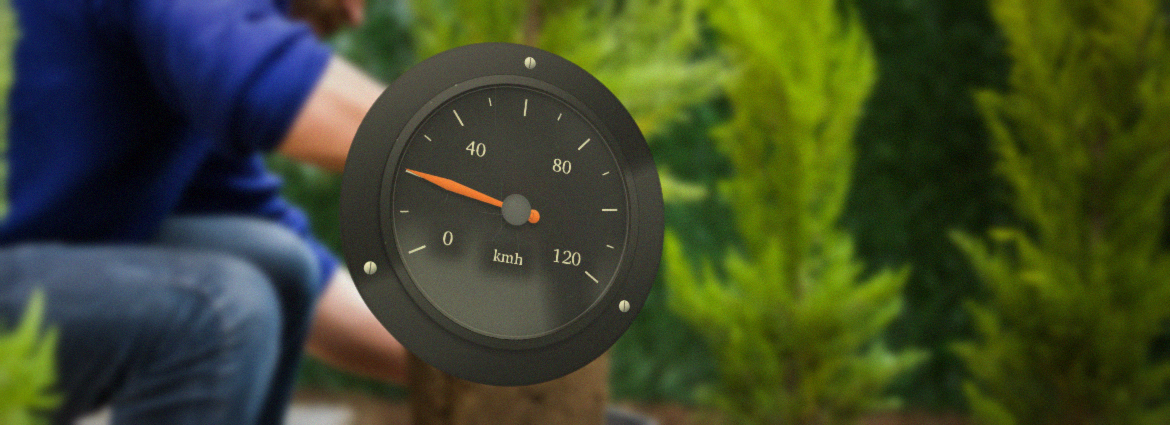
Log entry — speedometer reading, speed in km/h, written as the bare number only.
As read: 20
